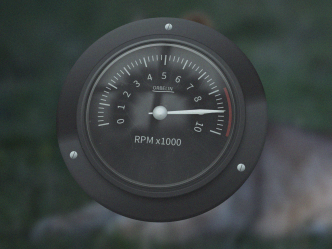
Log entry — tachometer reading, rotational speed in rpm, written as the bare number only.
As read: 9000
